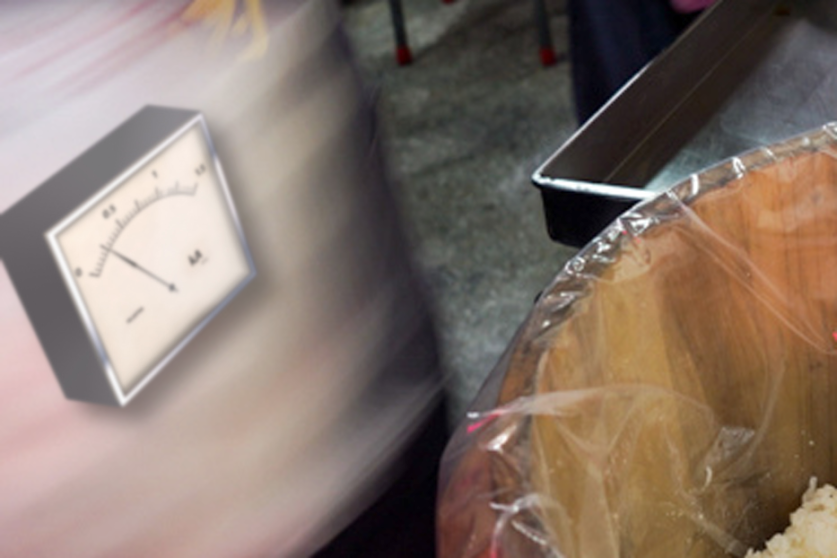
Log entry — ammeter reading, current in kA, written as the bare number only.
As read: 0.25
